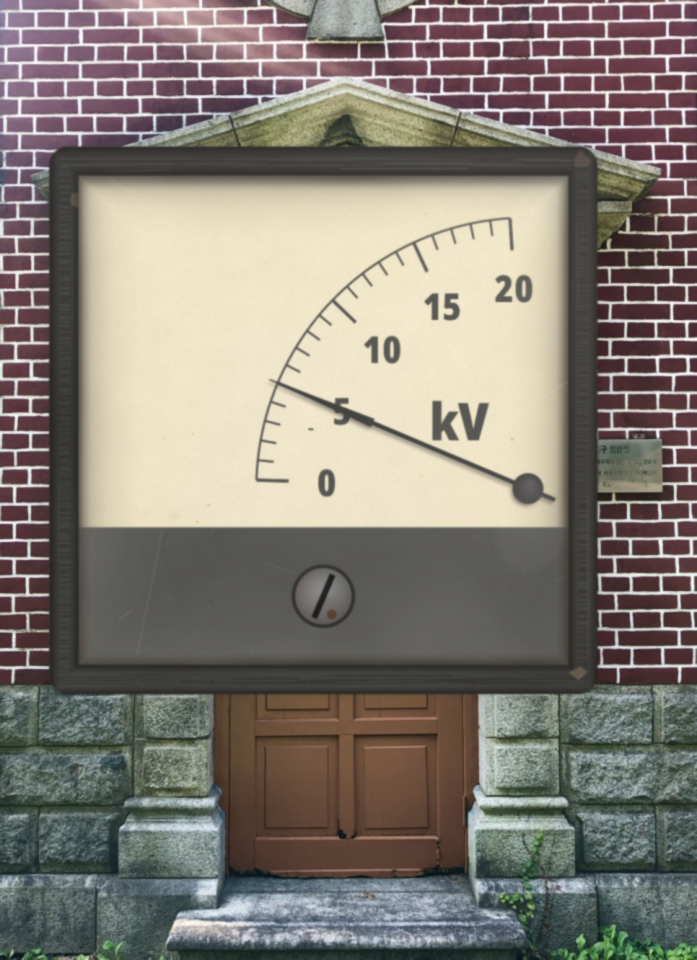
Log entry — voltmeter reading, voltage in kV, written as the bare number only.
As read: 5
